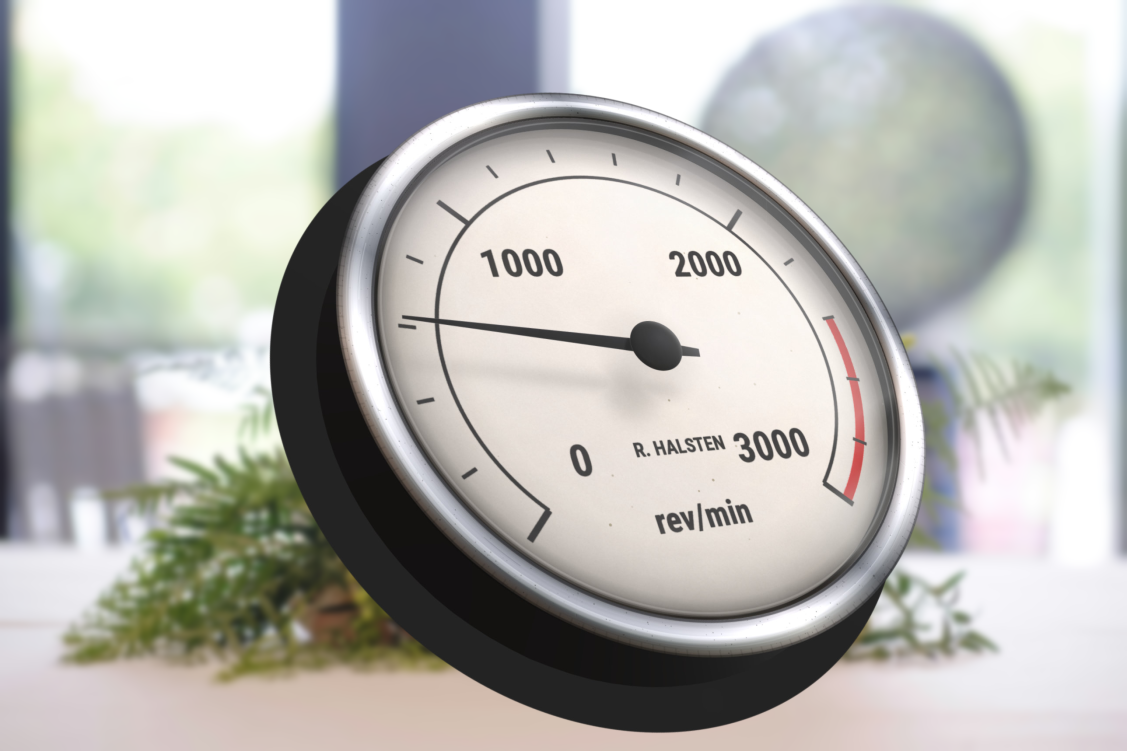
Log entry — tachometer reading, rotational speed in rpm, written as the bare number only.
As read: 600
